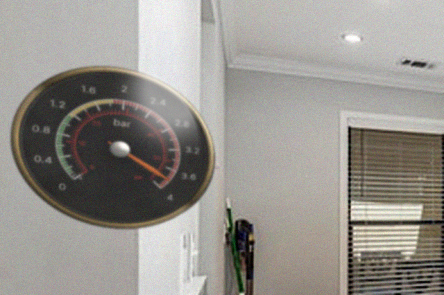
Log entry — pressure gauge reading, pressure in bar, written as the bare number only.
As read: 3.8
